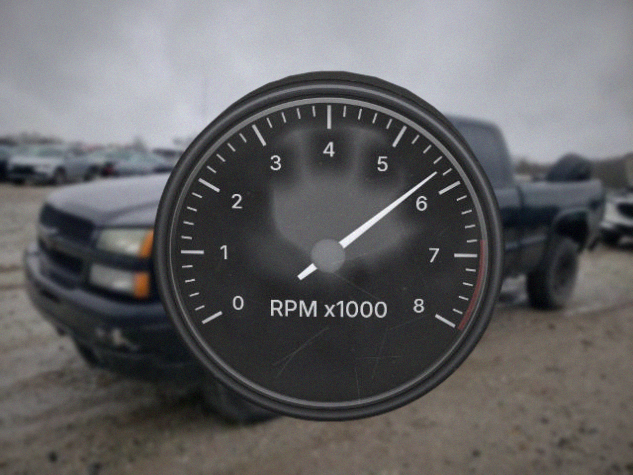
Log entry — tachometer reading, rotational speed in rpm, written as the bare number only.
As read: 5700
